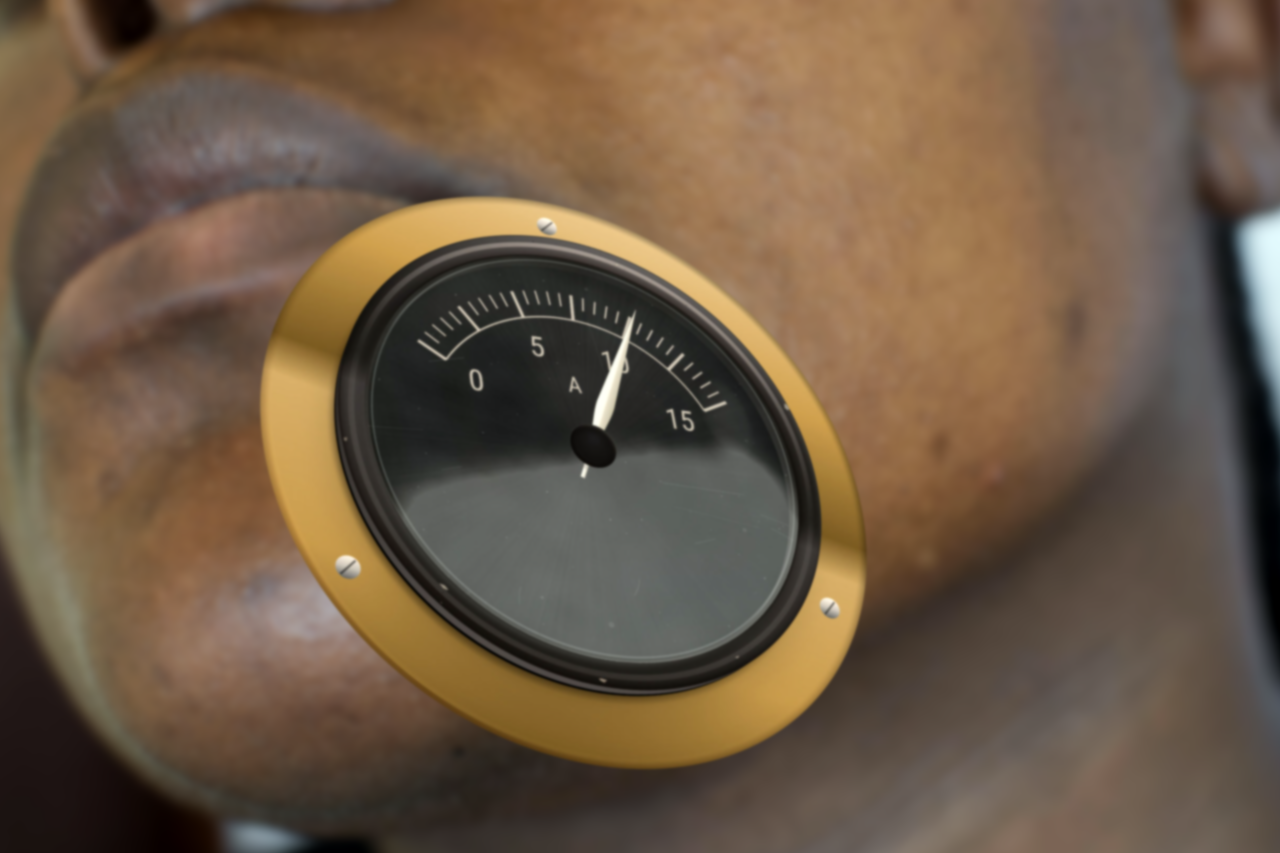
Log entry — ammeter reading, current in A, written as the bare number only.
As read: 10
